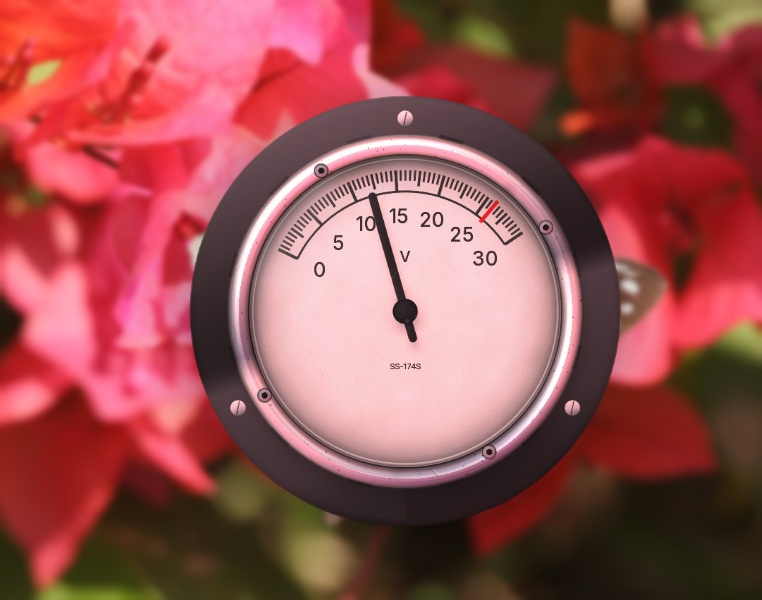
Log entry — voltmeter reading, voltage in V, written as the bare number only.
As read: 12
